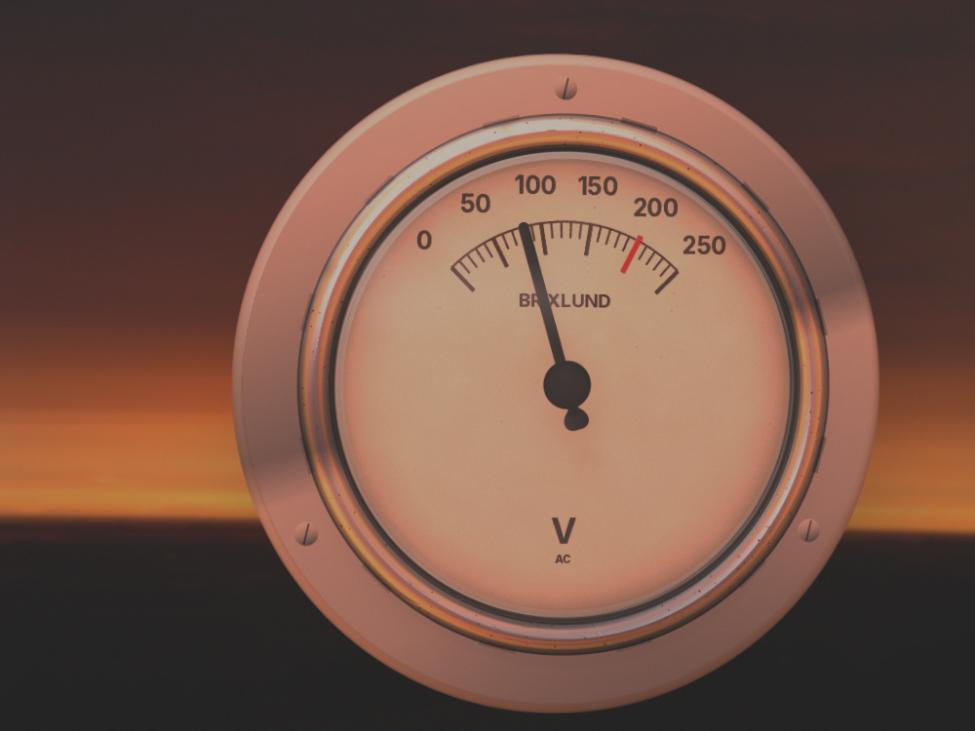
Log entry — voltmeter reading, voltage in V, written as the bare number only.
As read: 80
